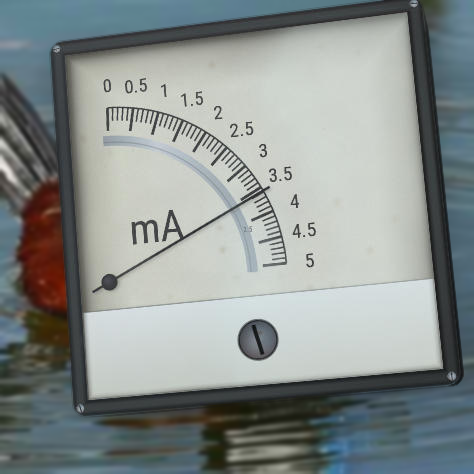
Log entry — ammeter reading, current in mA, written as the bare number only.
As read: 3.6
